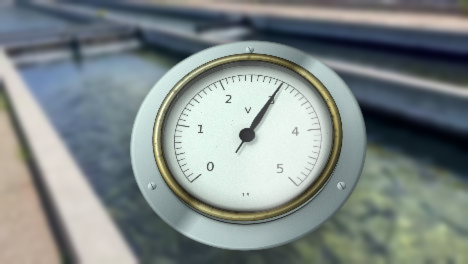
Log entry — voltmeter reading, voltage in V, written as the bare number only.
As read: 3
